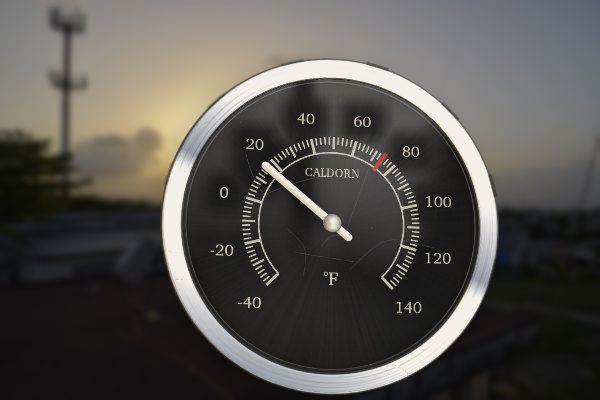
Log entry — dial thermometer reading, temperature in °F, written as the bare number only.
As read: 16
